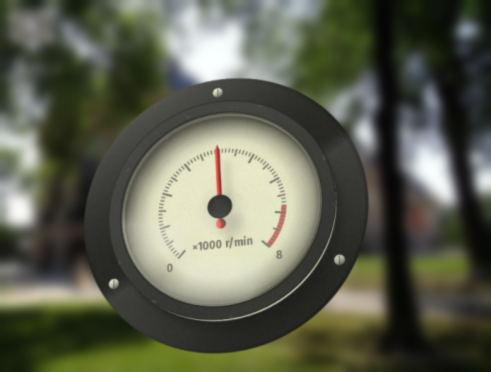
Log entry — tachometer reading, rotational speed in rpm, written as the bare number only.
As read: 4000
